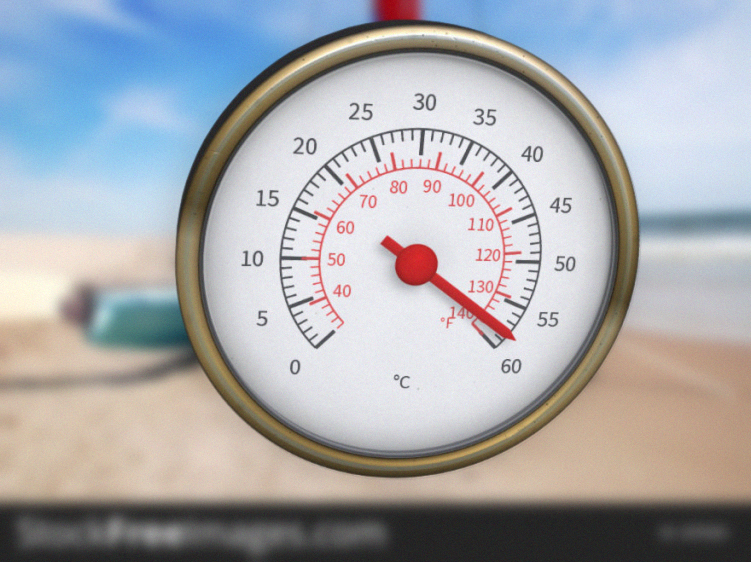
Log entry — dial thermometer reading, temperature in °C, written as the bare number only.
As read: 58
